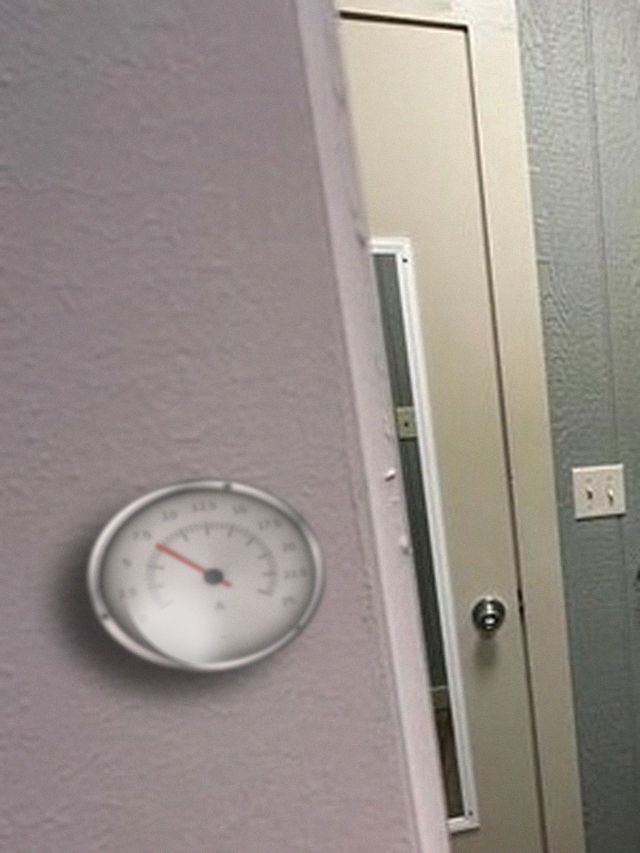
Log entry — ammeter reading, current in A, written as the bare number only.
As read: 7.5
